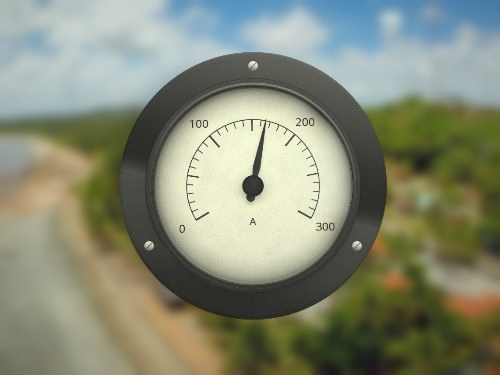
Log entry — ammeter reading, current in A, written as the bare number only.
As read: 165
